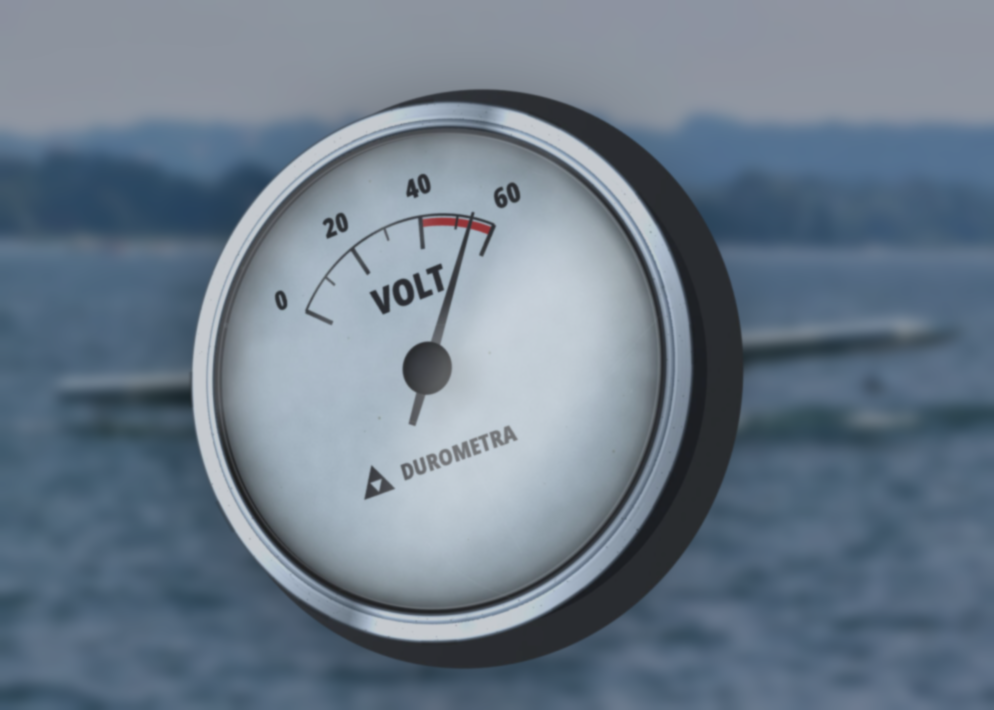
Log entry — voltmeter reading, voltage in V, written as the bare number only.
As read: 55
